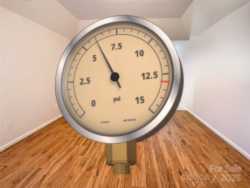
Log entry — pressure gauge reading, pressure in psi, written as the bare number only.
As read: 6
